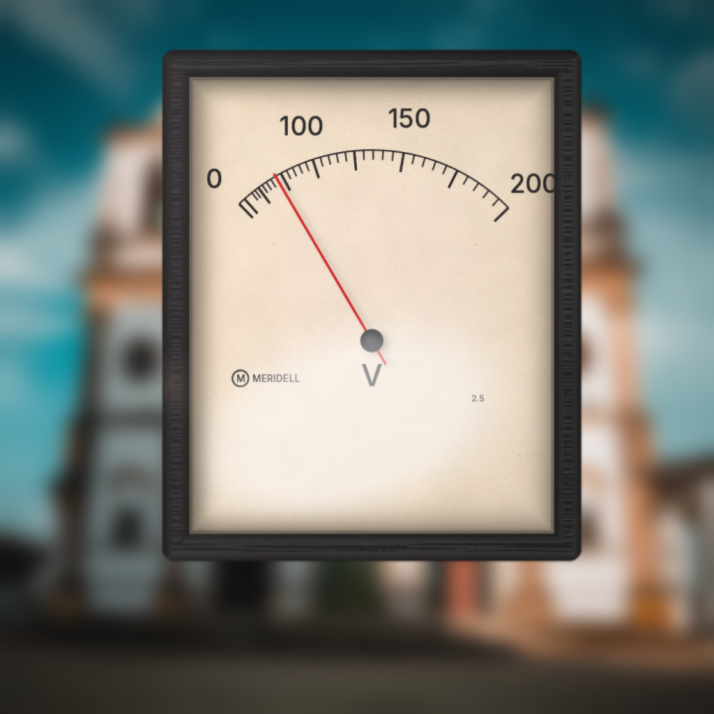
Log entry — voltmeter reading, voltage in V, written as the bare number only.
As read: 70
